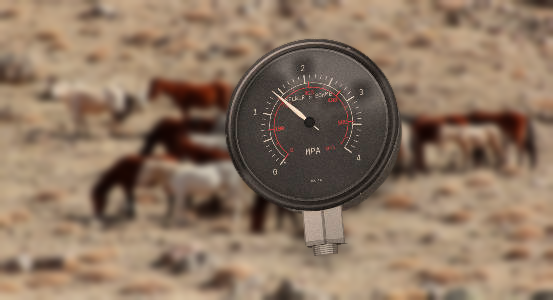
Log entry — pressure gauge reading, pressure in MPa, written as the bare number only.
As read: 1.4
